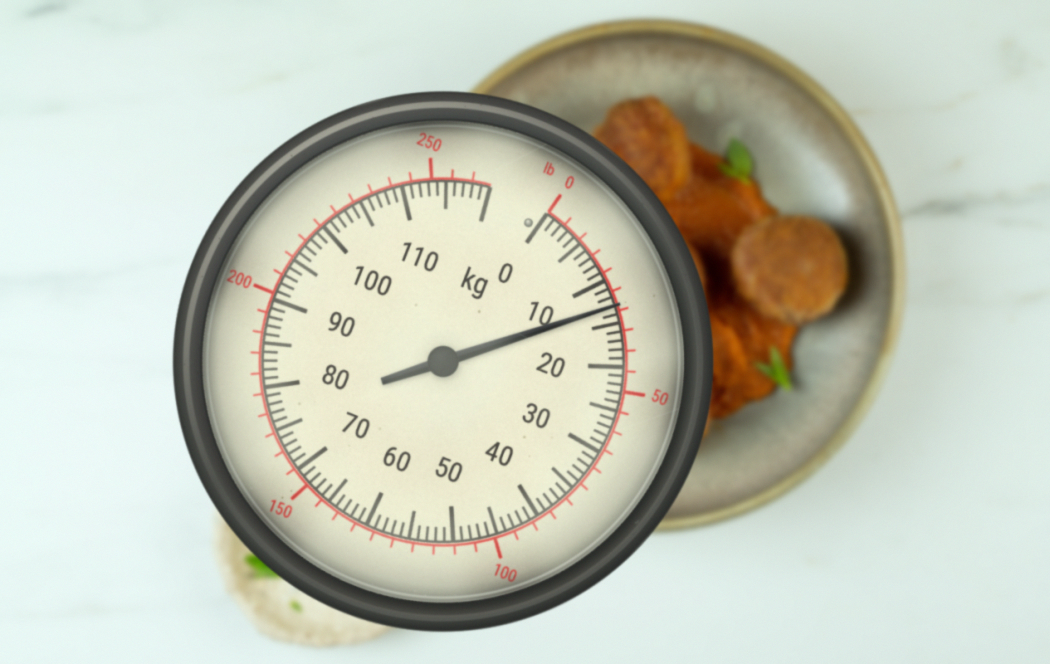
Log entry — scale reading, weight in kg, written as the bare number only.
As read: 13
